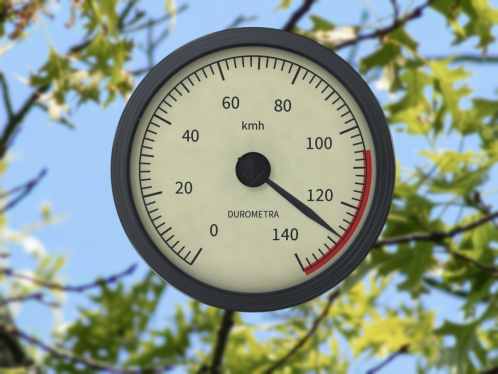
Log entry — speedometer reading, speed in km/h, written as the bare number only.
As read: 128
